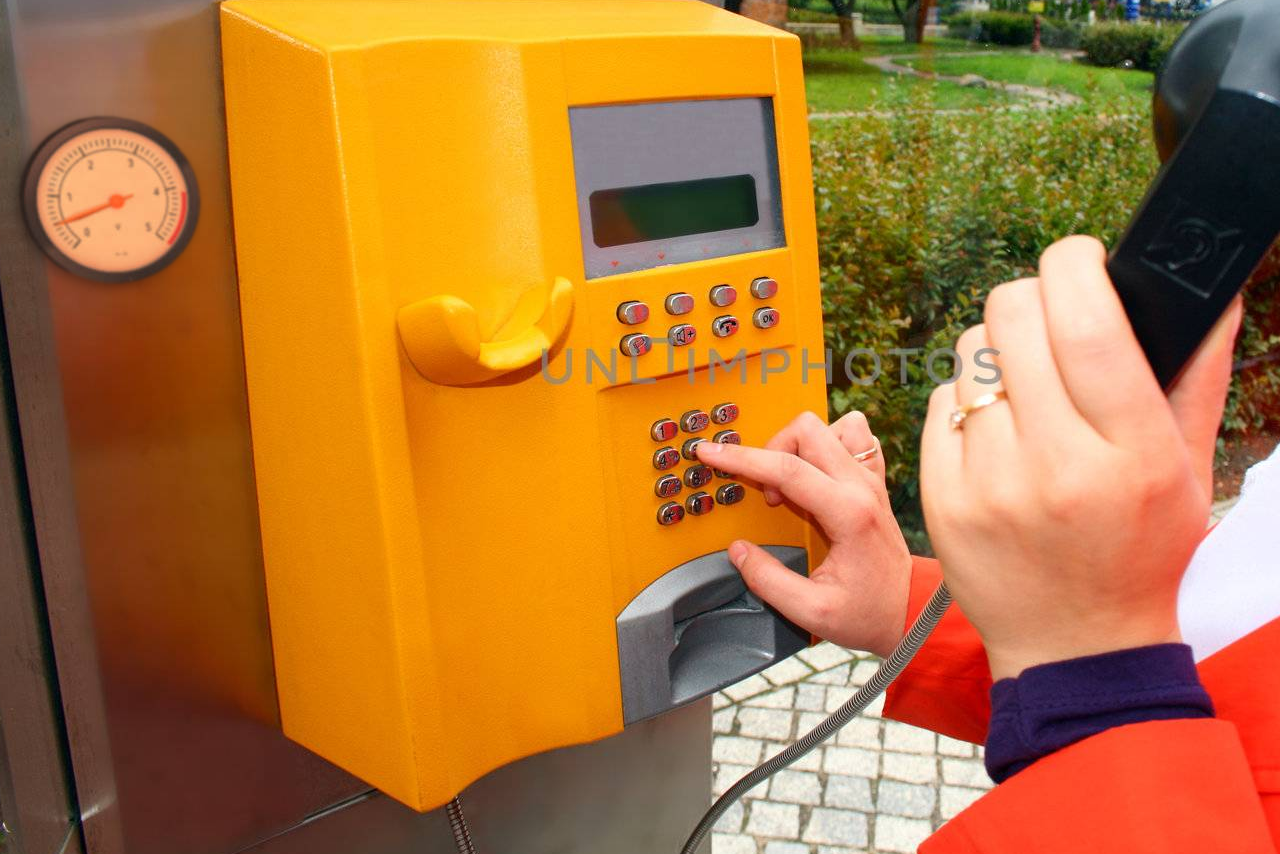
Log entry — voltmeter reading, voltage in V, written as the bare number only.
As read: 0.5
